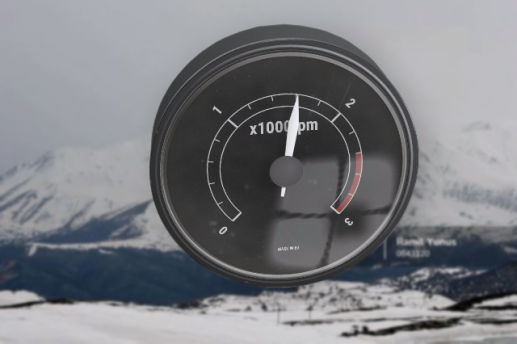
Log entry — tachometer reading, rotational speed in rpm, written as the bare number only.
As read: 1600
